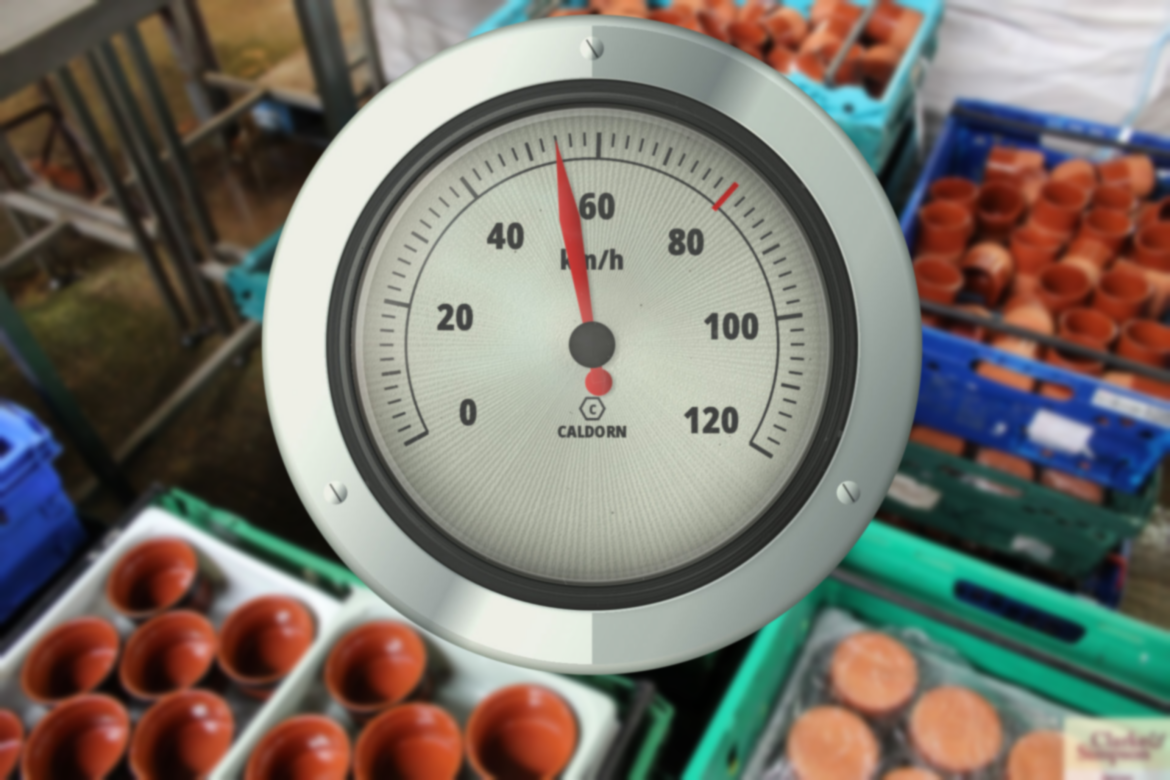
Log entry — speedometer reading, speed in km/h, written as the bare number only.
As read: 54
